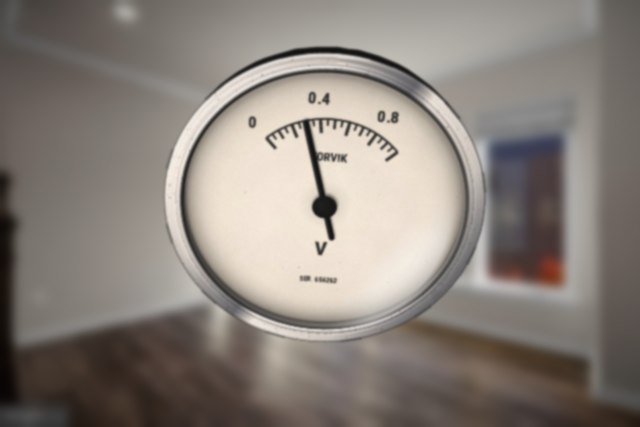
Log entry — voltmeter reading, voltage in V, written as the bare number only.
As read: 0.3
